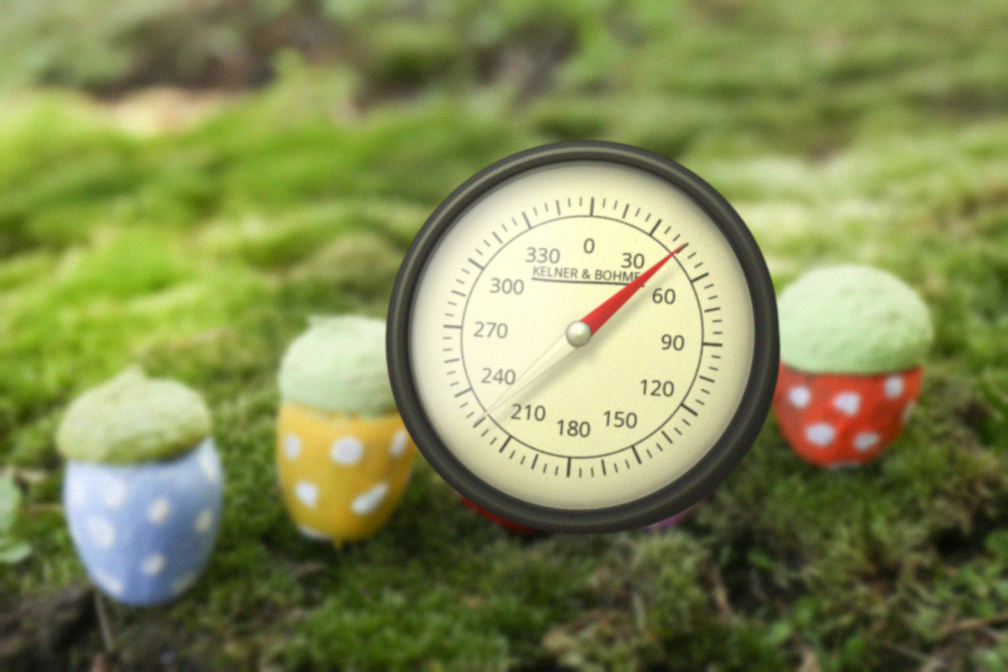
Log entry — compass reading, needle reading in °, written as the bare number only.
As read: 45
